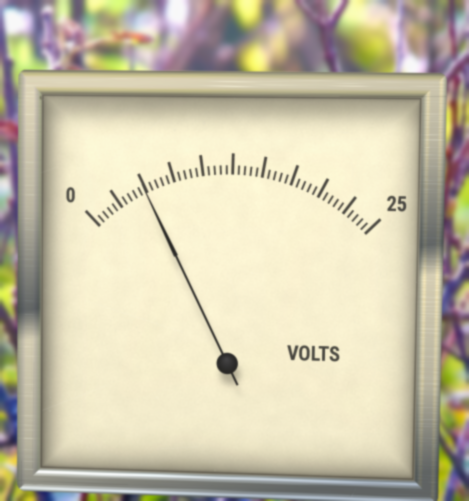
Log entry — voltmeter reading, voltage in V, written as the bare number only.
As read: 5
